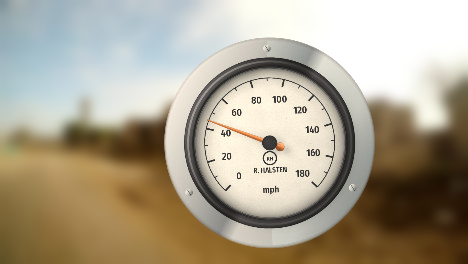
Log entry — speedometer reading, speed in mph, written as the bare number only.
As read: 45
